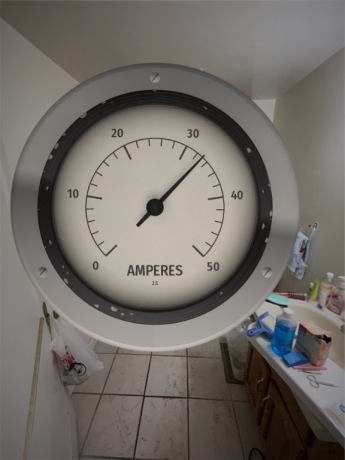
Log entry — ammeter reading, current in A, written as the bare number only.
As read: 33
